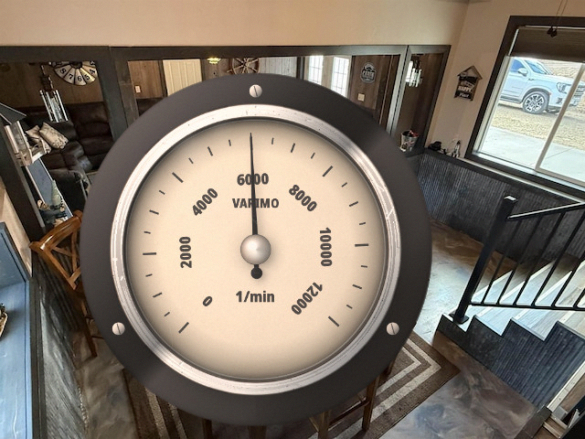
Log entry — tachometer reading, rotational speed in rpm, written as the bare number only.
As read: 6000
